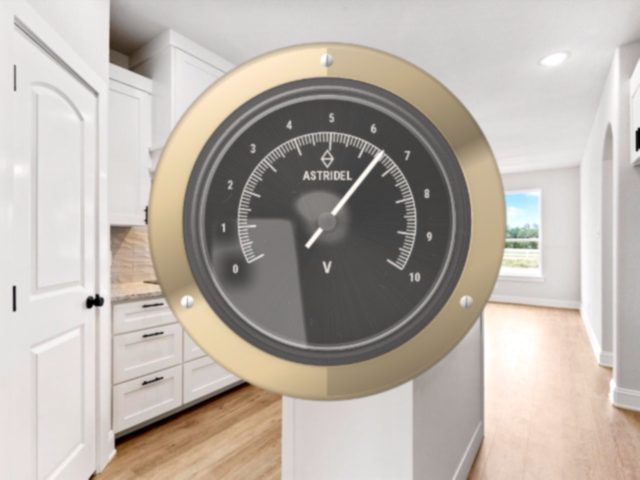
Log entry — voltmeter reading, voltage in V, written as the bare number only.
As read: 6.5
